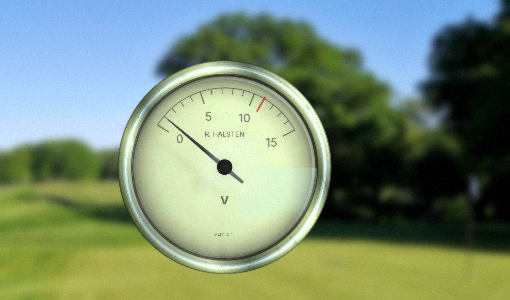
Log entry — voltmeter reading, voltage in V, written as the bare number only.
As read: 1
